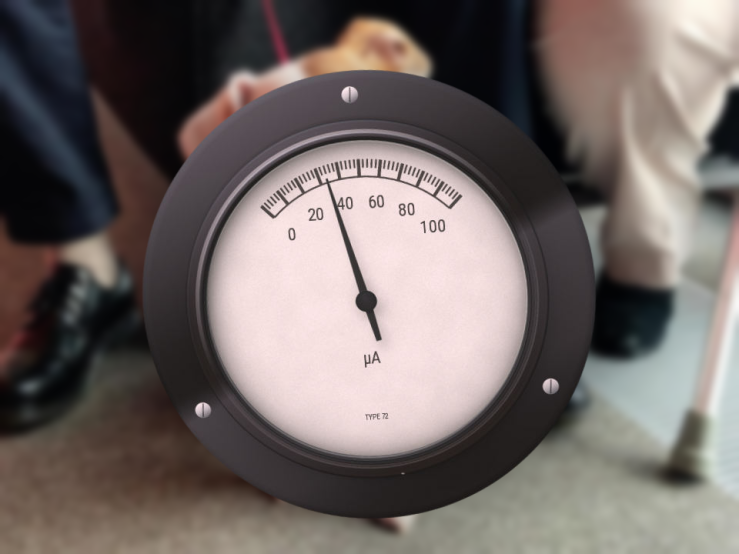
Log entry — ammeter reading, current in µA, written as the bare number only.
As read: 34
